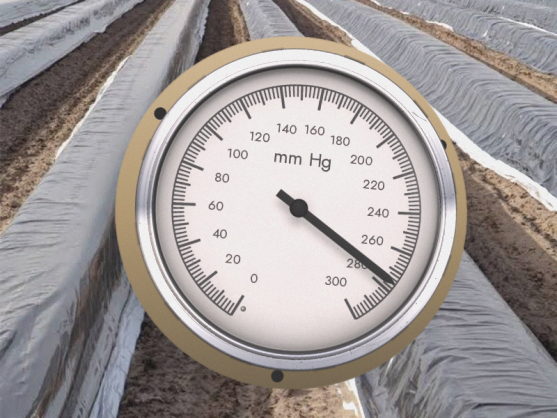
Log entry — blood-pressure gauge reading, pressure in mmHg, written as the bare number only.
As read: 276
